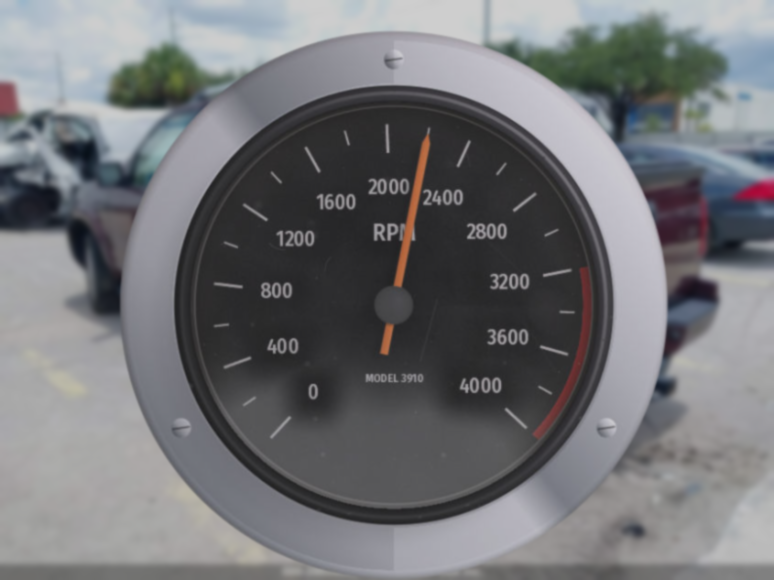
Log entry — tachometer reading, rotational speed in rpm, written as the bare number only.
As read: 2200
